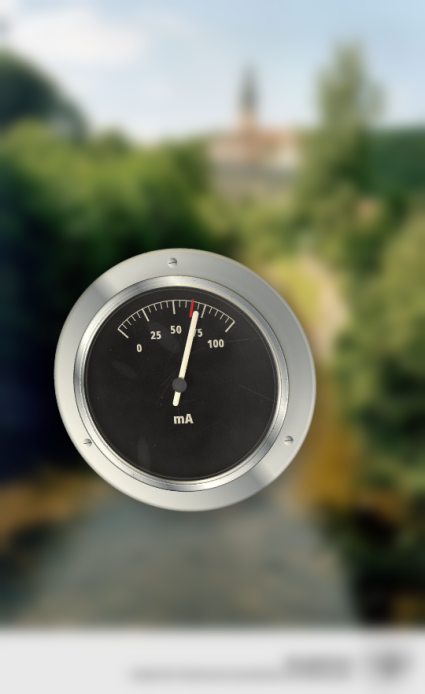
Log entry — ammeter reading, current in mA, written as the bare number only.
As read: 70
